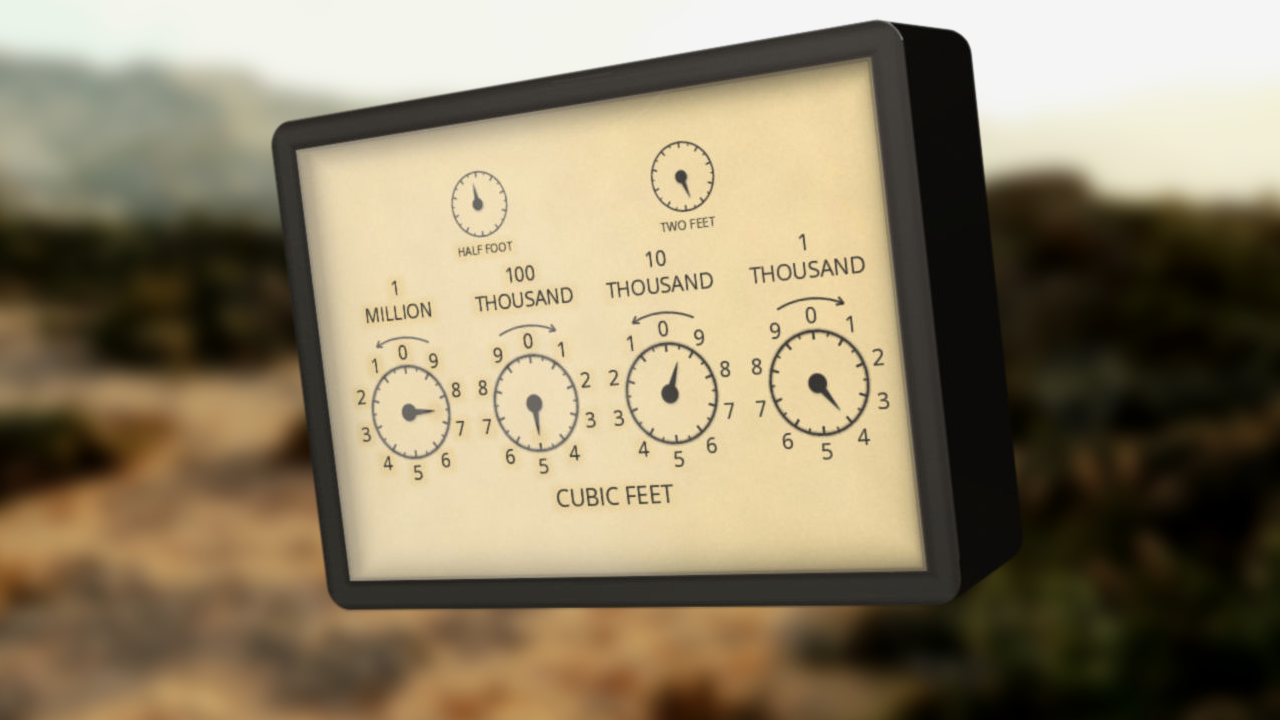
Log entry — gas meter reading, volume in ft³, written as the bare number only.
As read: 749400
